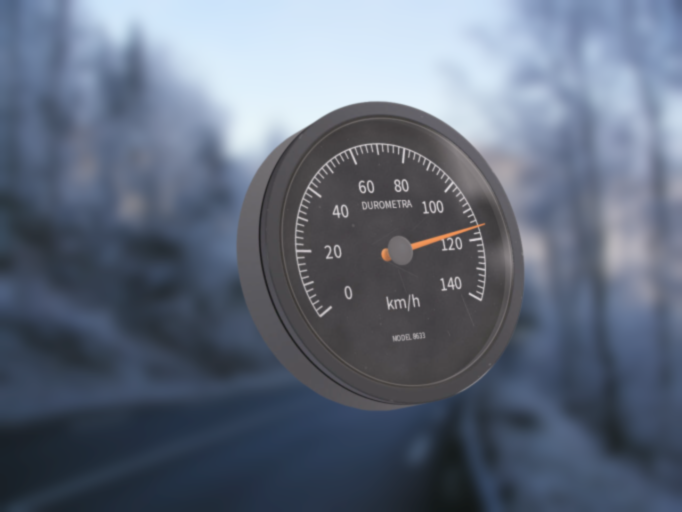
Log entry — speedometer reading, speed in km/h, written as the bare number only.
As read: 116
